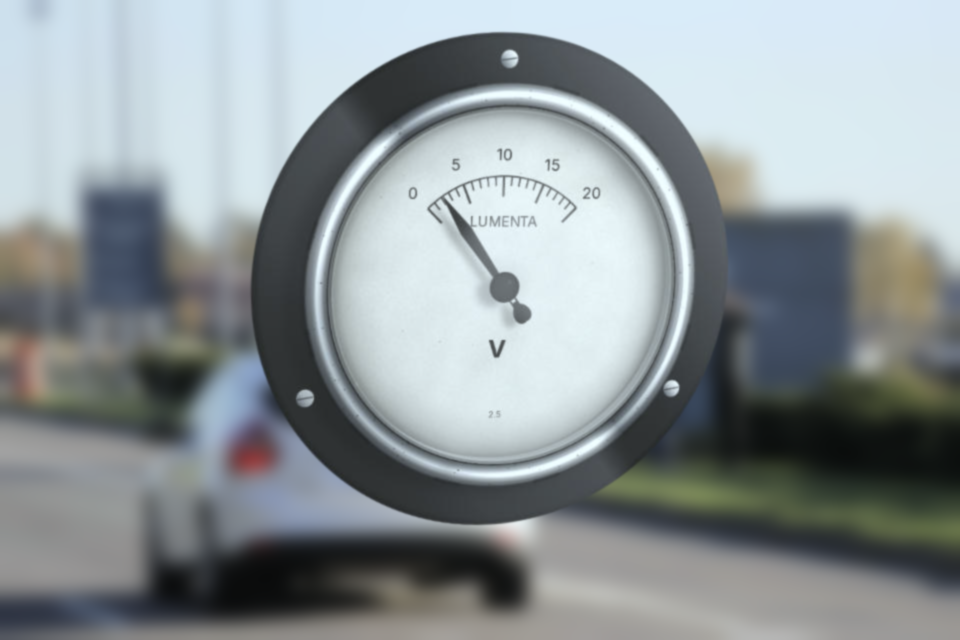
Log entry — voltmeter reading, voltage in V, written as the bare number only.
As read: 2
